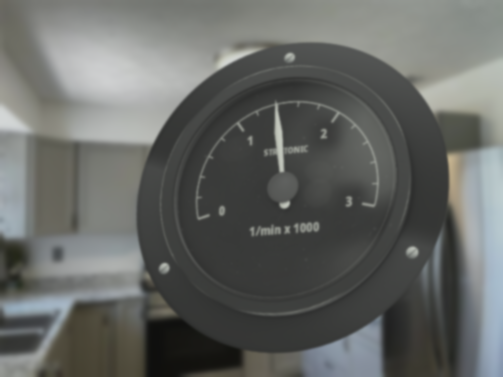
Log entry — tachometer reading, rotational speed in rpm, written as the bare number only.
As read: 1400
